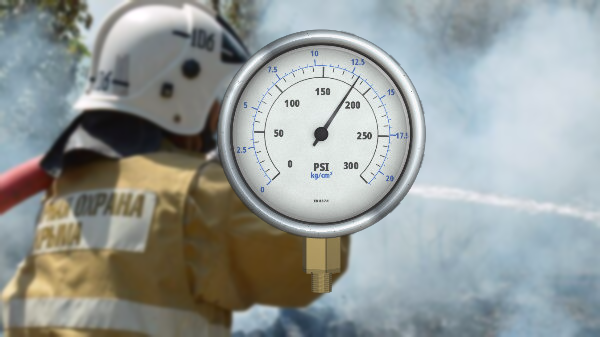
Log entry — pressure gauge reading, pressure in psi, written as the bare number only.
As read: 185
